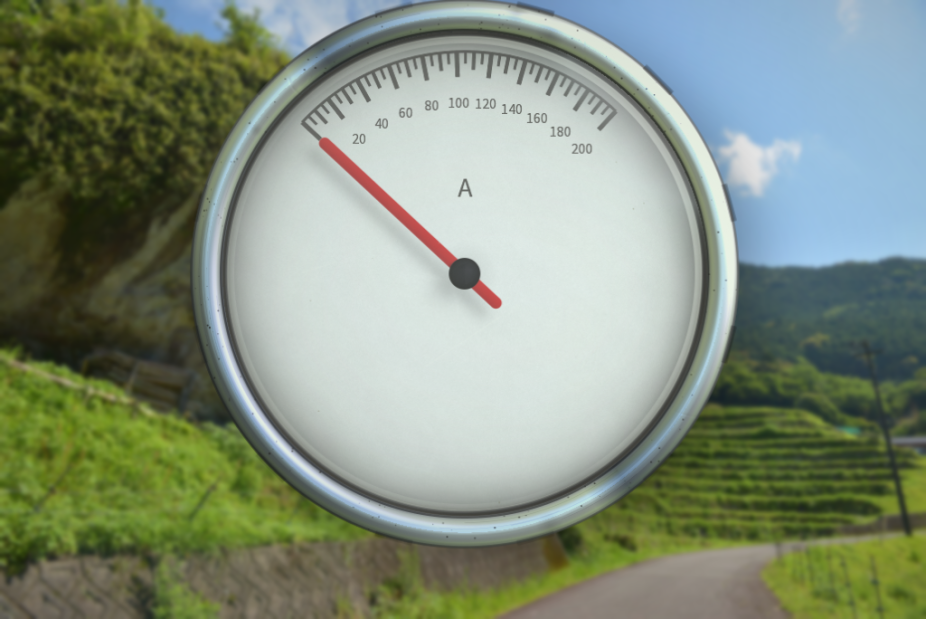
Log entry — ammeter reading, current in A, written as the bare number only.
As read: 0
